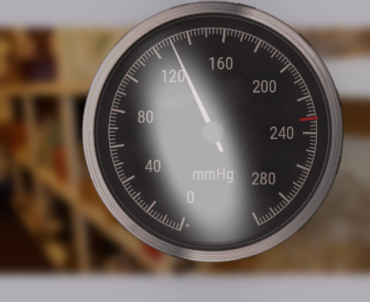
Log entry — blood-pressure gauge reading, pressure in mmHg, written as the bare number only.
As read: 130
